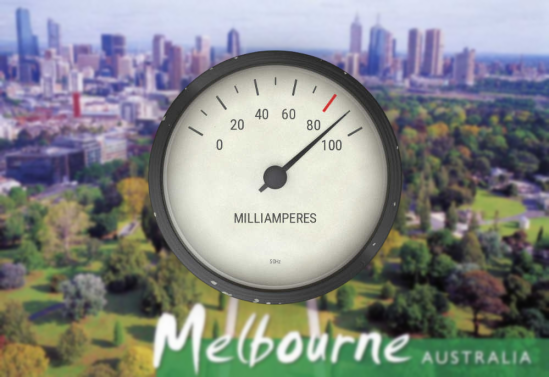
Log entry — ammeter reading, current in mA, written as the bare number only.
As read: 90
